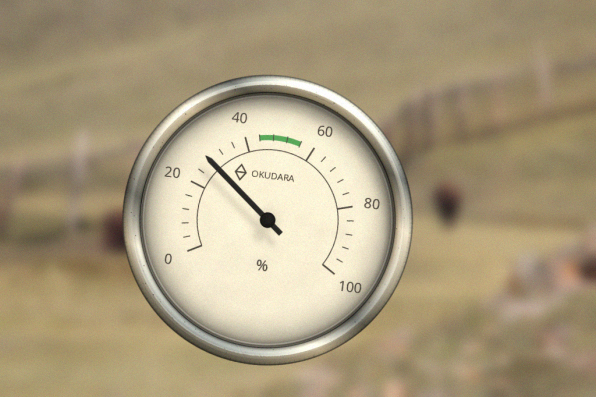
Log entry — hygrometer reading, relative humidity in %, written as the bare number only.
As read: 28
